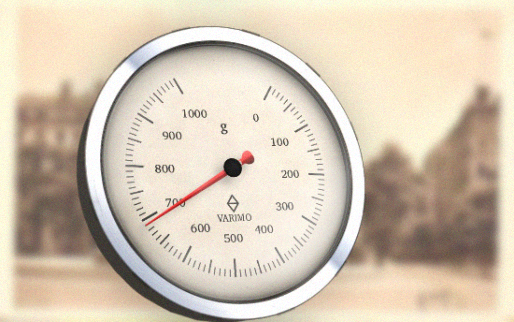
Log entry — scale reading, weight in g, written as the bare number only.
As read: 690
